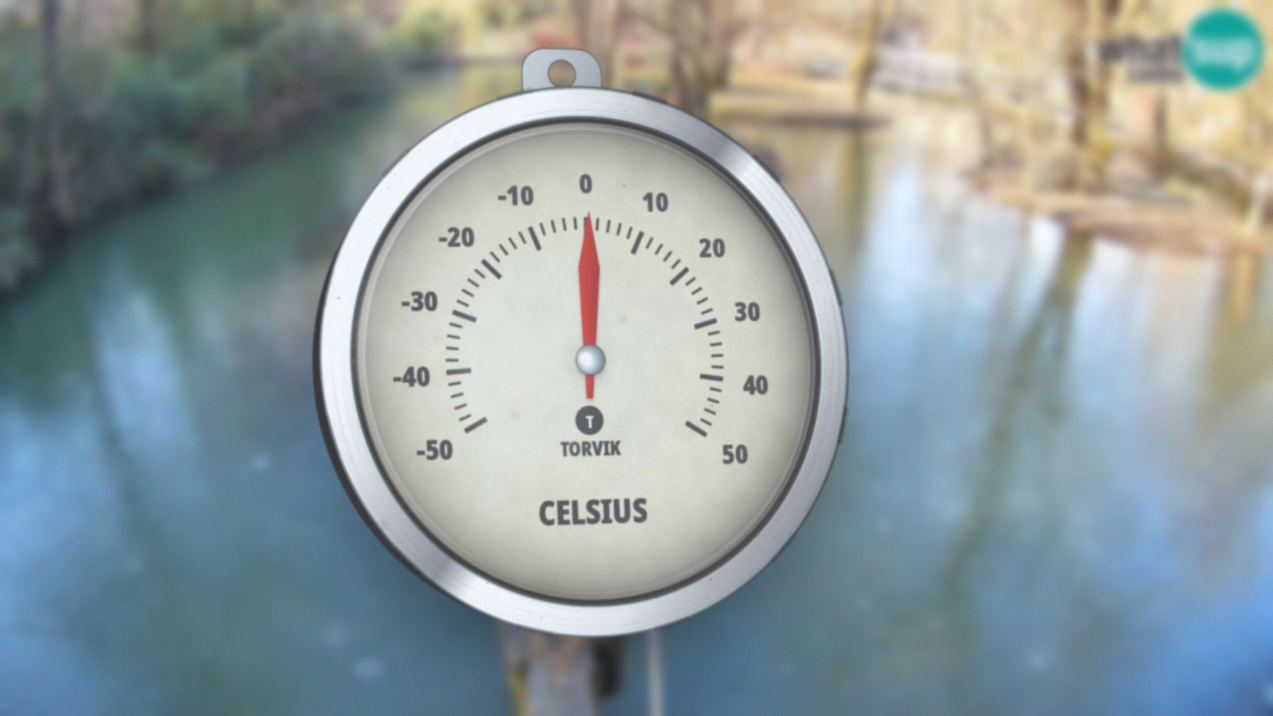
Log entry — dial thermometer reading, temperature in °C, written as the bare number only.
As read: 0
